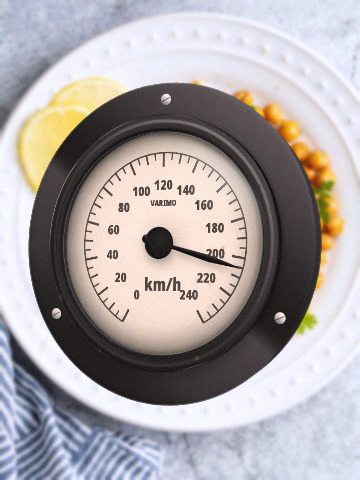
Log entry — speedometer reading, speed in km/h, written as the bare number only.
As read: 205
